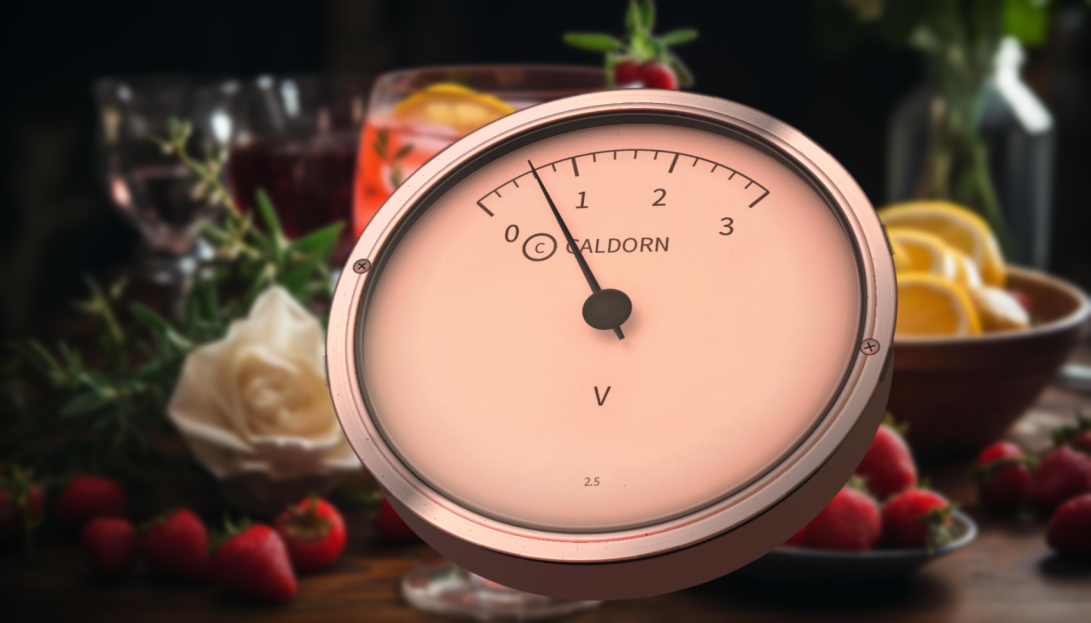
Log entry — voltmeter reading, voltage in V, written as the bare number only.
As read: 0.6
